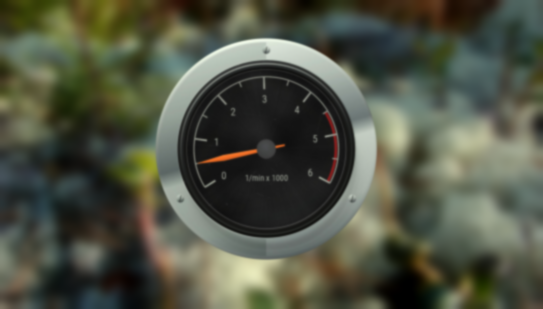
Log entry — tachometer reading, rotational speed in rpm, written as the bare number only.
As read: 500
